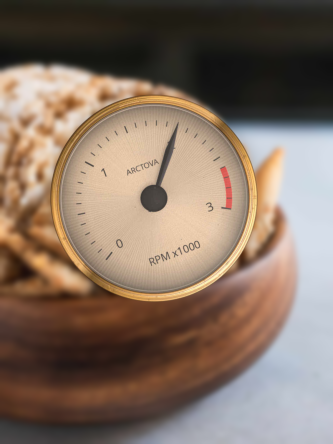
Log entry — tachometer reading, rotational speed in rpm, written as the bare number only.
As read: 2000
